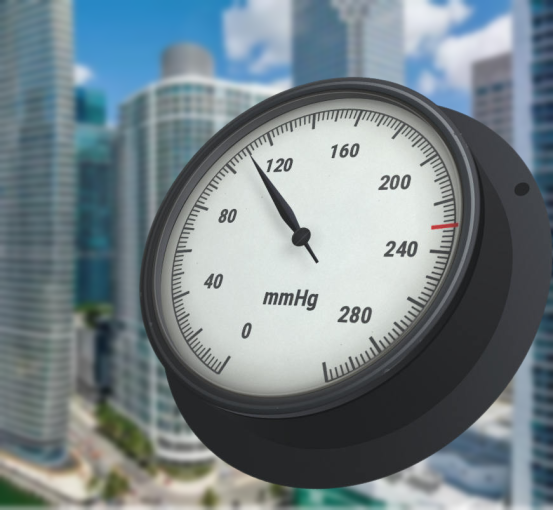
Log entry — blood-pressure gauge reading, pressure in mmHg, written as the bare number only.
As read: 110
